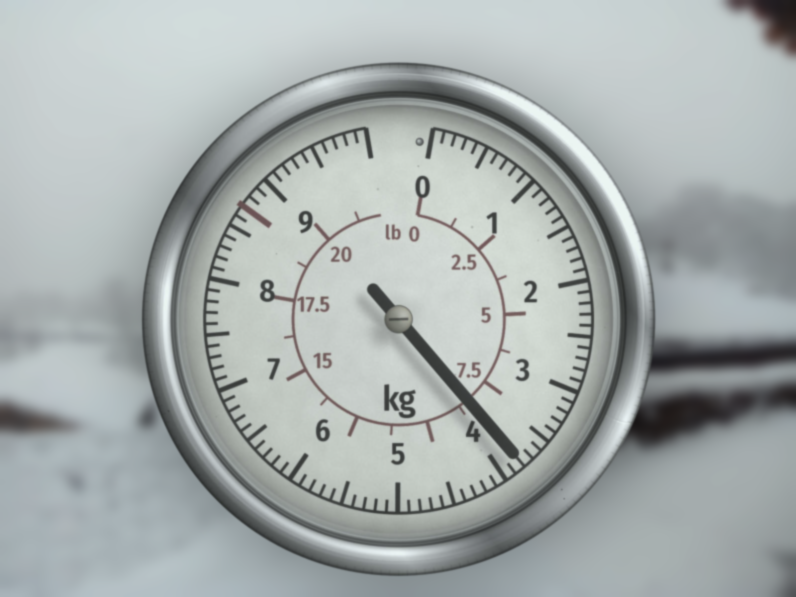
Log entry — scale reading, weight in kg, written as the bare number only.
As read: 3.8
